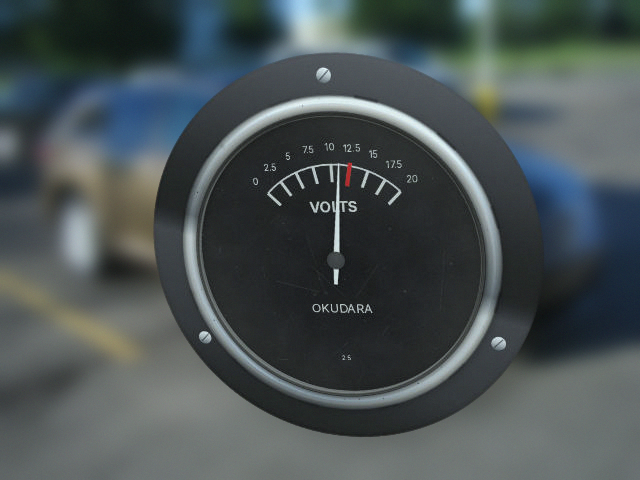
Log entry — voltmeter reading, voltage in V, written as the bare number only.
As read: 11.25
